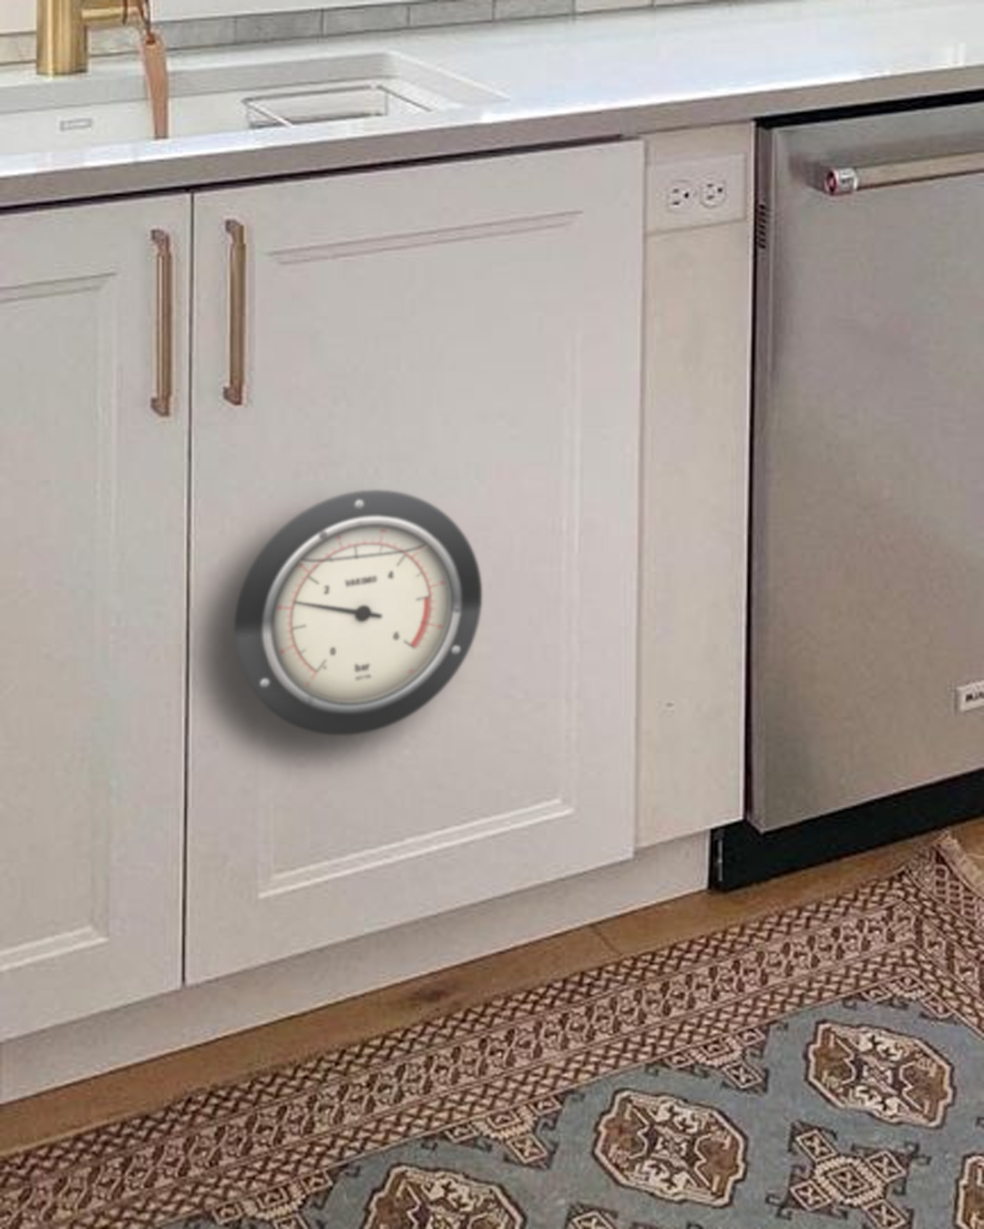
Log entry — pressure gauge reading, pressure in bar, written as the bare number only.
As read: 1.5
